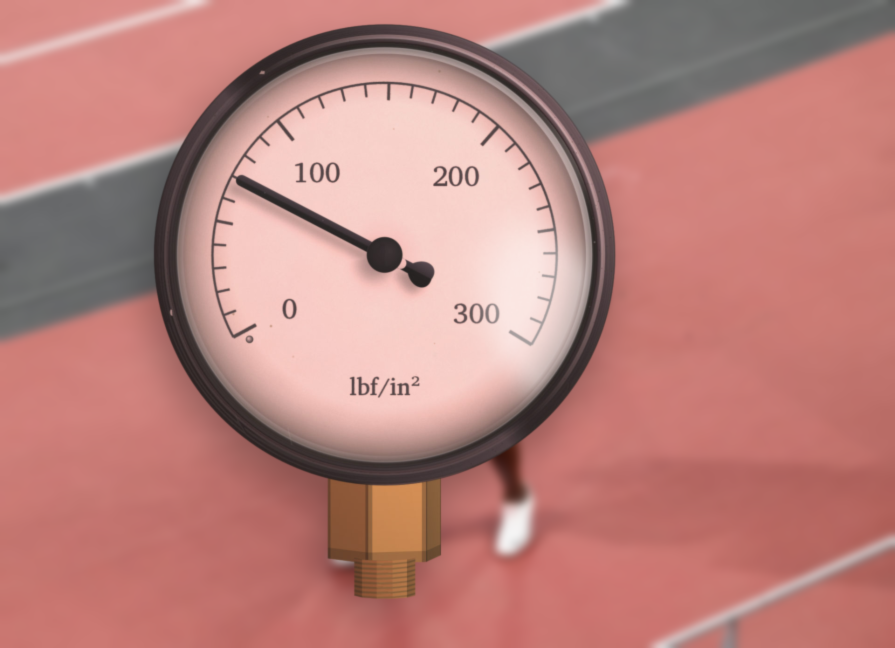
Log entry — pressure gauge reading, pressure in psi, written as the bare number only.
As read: 70
